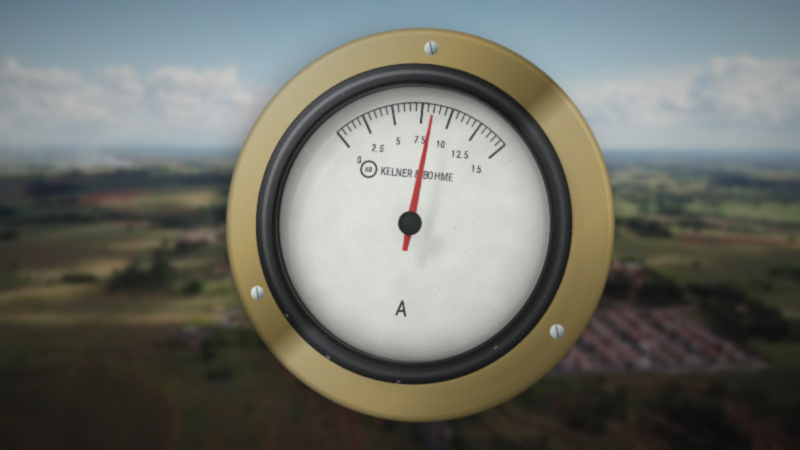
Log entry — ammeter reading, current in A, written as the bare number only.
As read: 8.5
